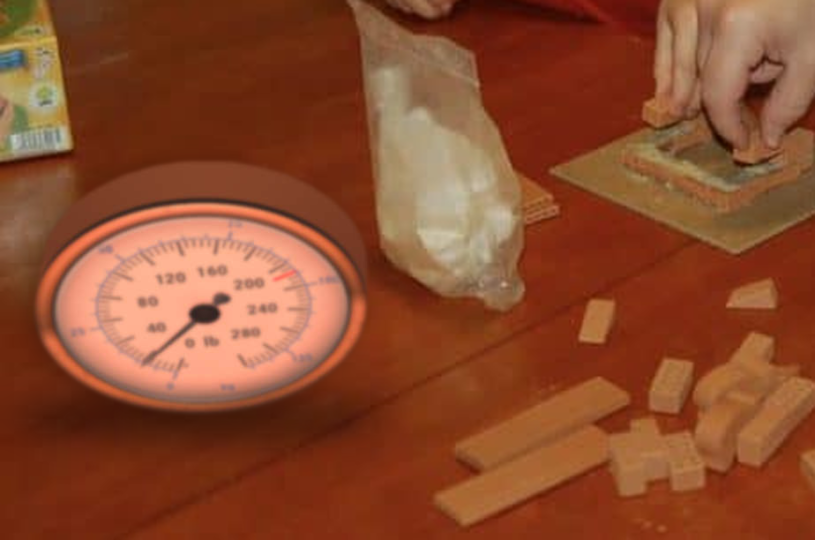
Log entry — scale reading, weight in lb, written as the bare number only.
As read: 20
